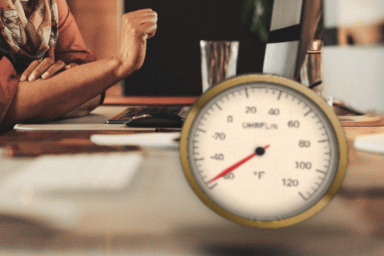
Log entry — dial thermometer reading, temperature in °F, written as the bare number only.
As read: -56
